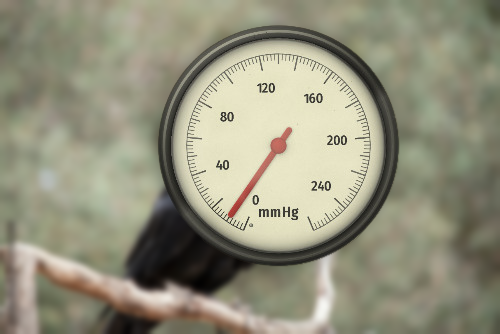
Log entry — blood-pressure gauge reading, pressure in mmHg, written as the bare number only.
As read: 10
